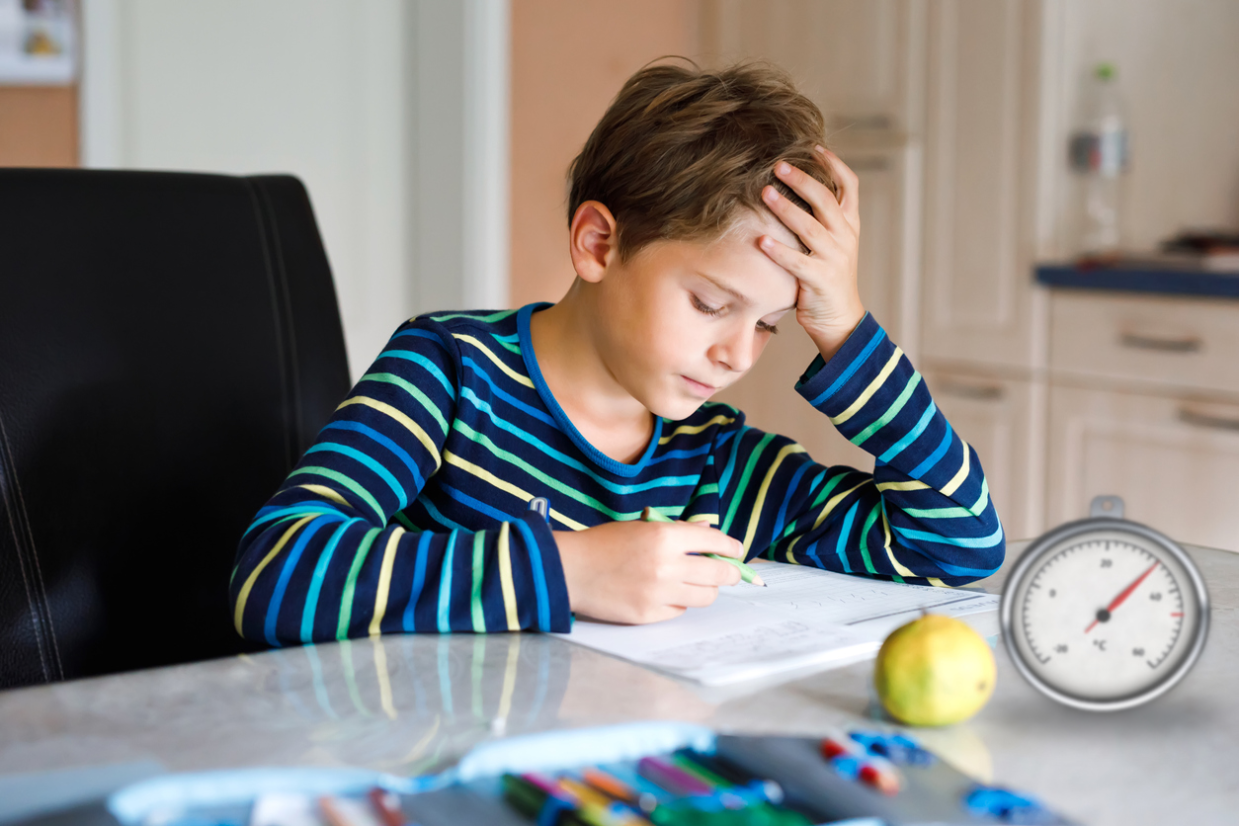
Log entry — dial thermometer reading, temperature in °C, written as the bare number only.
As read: 32
